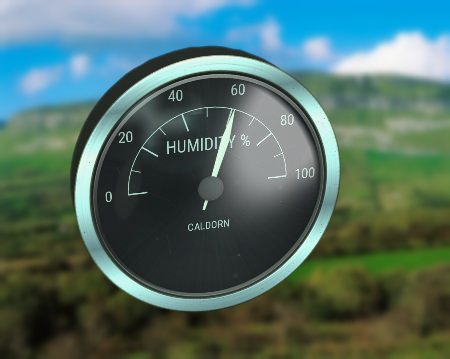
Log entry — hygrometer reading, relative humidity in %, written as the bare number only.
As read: 60
